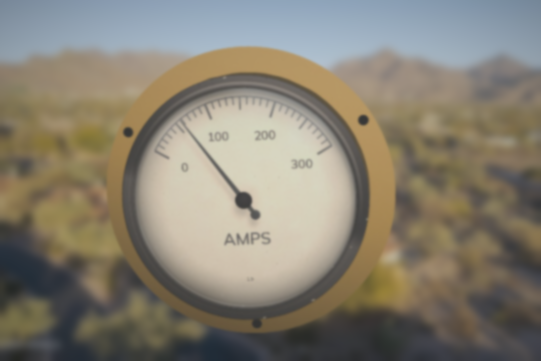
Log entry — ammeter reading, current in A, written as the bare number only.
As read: 60
